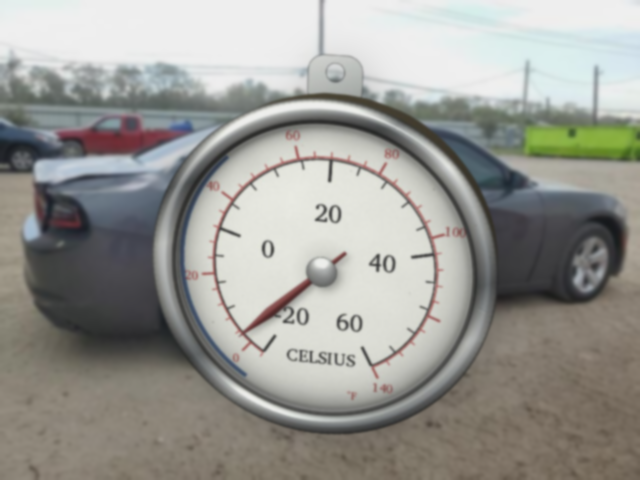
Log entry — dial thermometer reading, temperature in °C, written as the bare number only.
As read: -16
